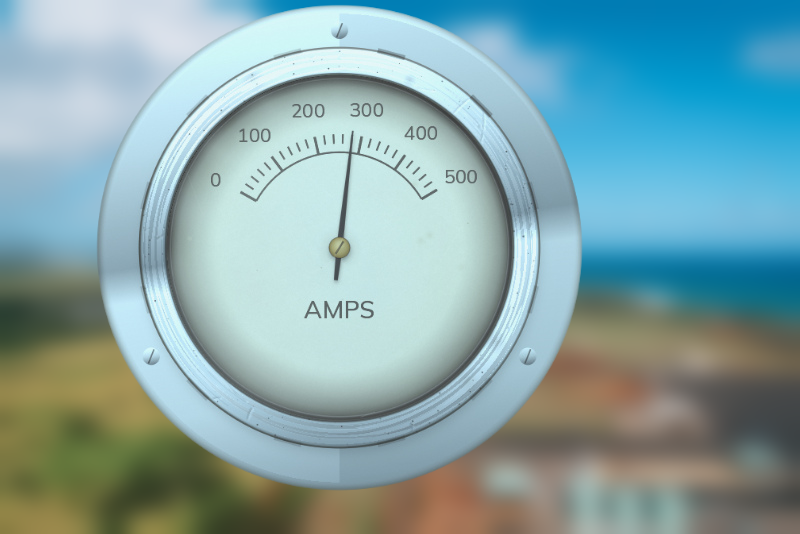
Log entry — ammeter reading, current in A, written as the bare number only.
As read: 280
